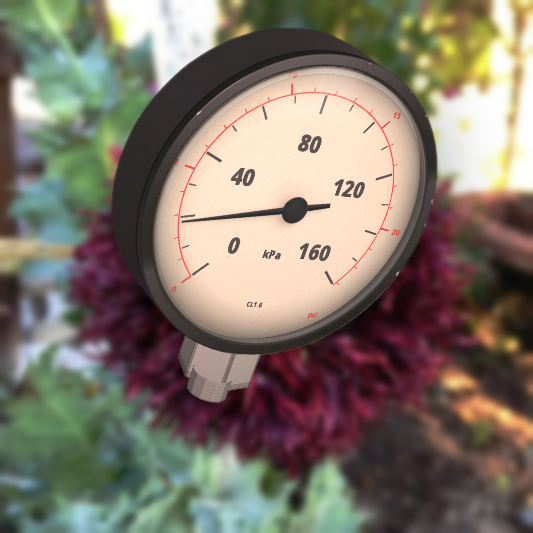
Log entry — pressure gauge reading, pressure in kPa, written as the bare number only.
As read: 20
